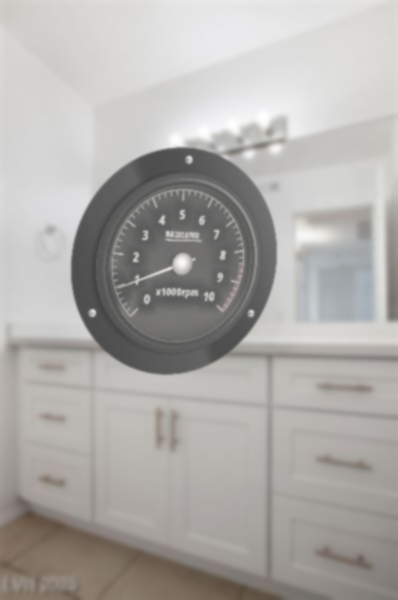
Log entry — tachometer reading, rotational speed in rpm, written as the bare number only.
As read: 1000
